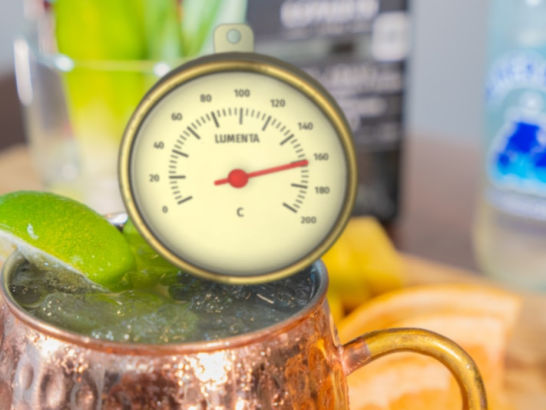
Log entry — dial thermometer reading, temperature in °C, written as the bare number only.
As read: 160
